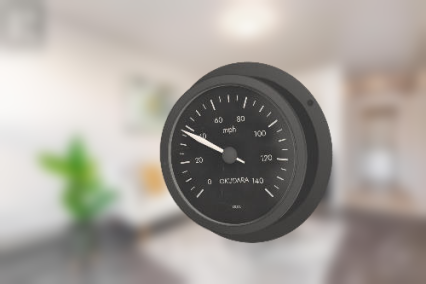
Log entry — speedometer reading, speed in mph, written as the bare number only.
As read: 37.5
